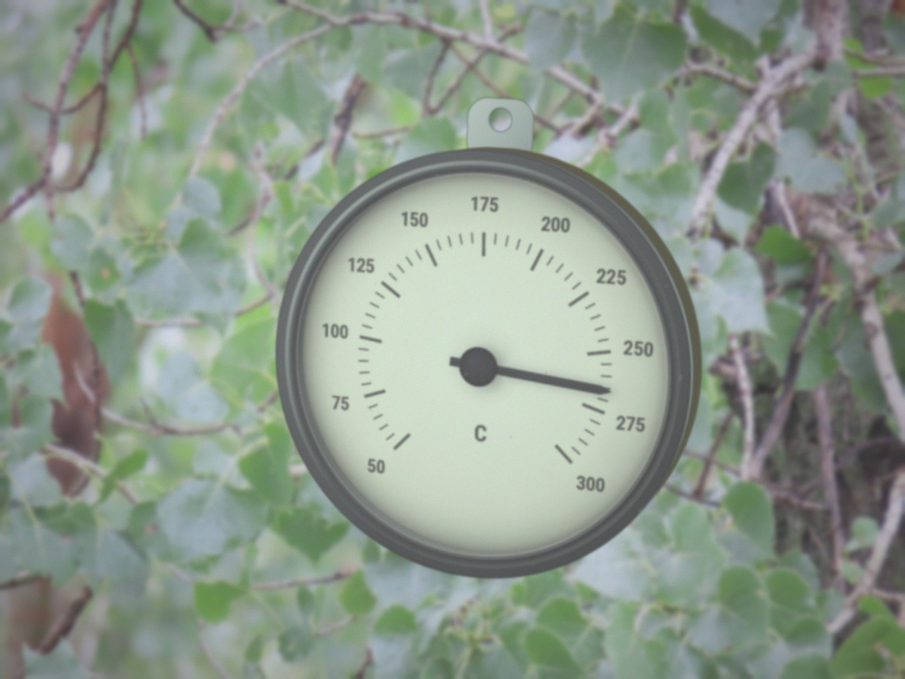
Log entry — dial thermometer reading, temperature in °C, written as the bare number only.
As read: 265
